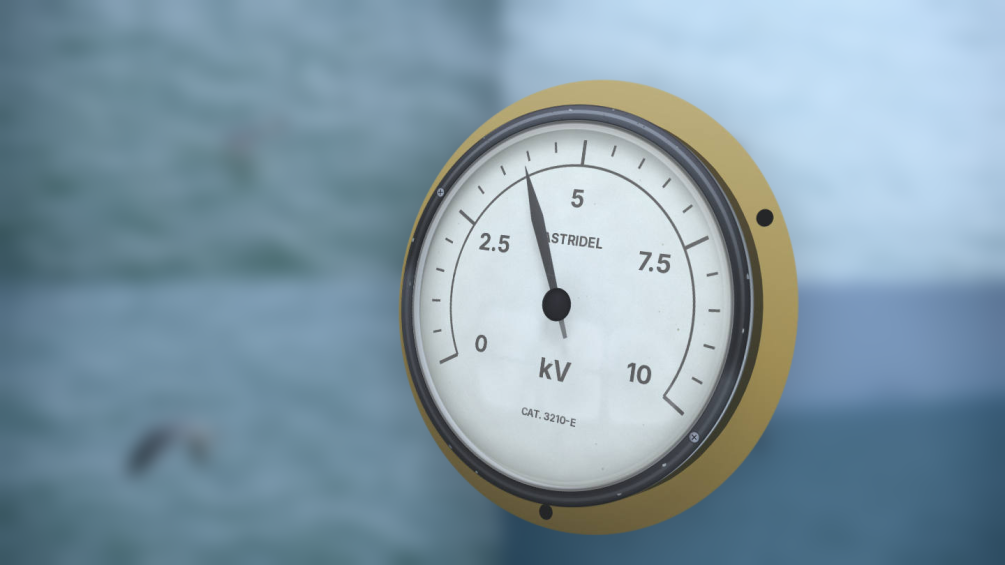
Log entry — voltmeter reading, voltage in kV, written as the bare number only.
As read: 4
